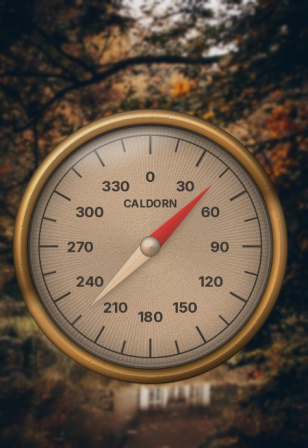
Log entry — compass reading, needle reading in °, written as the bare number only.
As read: 45
